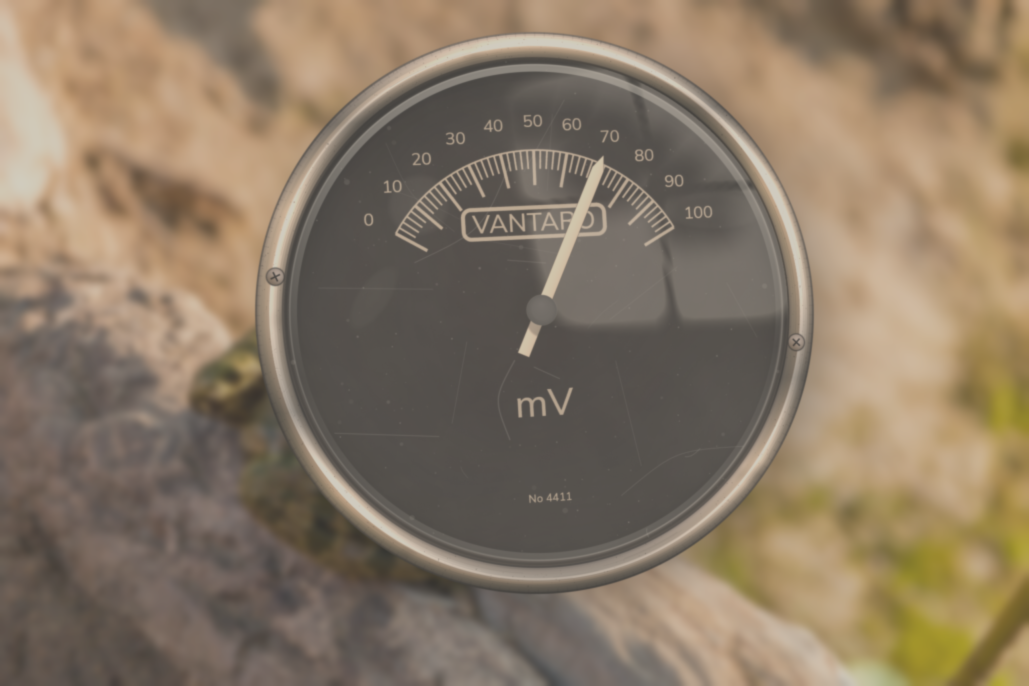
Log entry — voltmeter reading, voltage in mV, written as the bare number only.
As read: 70
